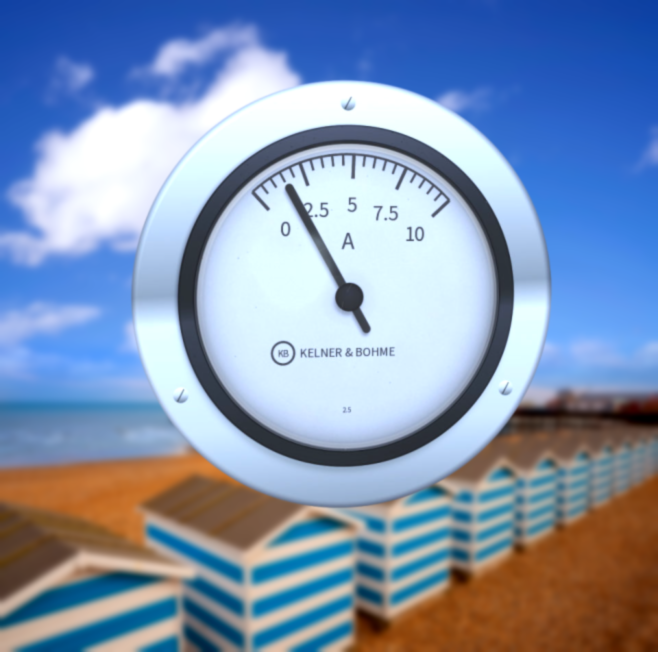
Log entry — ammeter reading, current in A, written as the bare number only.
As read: 1.5
